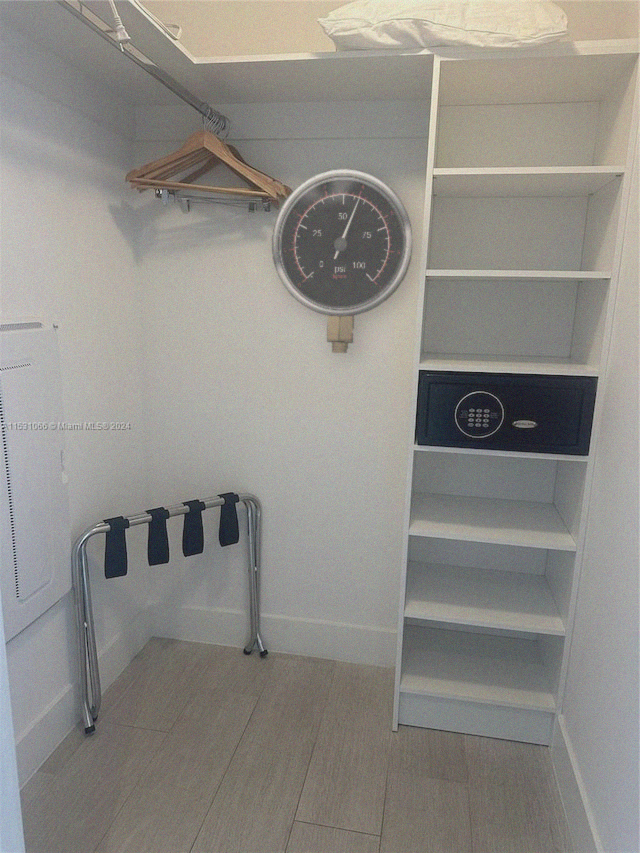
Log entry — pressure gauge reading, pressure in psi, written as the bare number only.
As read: 57.5
